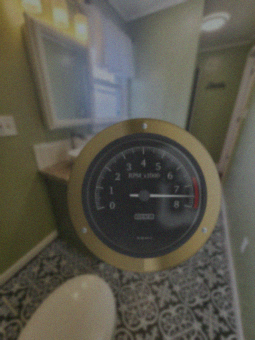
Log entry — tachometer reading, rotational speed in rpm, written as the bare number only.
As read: 7500
